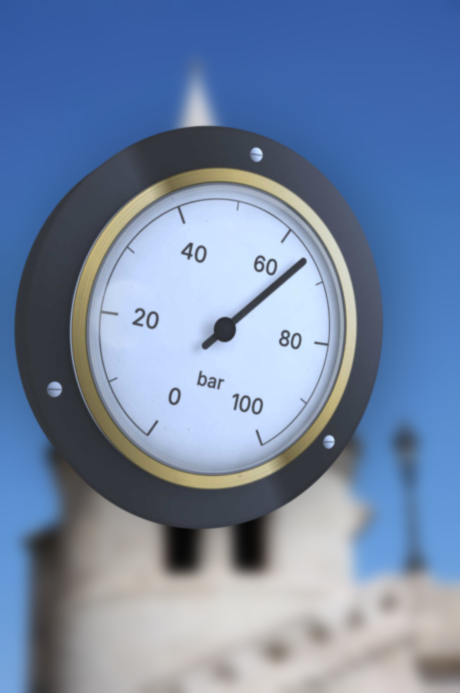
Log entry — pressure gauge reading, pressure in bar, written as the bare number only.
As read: 65
